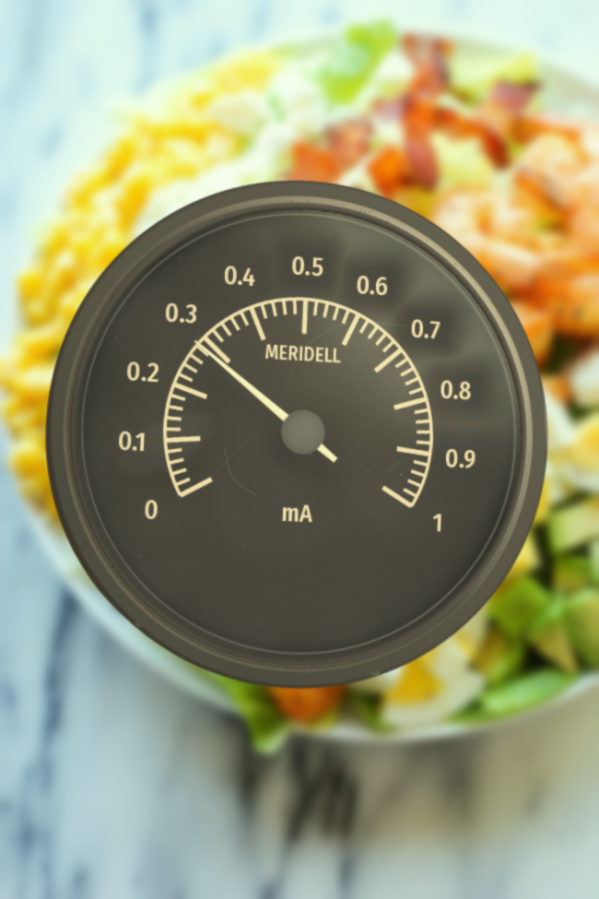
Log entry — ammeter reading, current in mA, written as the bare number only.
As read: 0.28
